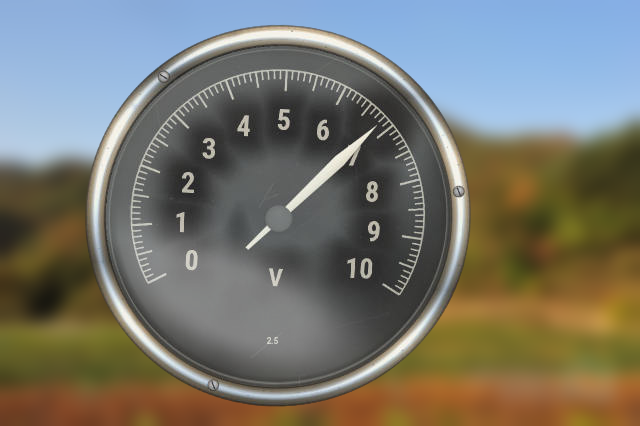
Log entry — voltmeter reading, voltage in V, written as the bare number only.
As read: 6.8
